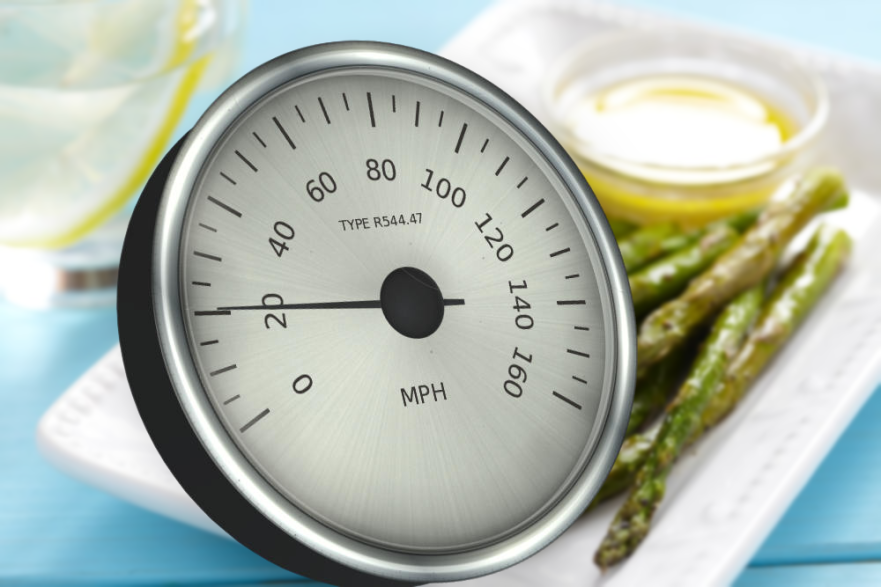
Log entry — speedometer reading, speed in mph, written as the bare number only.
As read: 20
